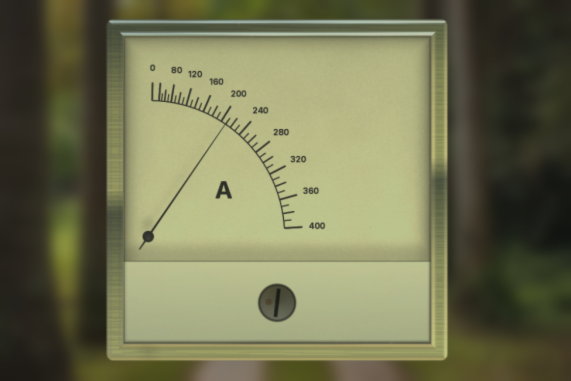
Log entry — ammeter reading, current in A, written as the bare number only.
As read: 210
